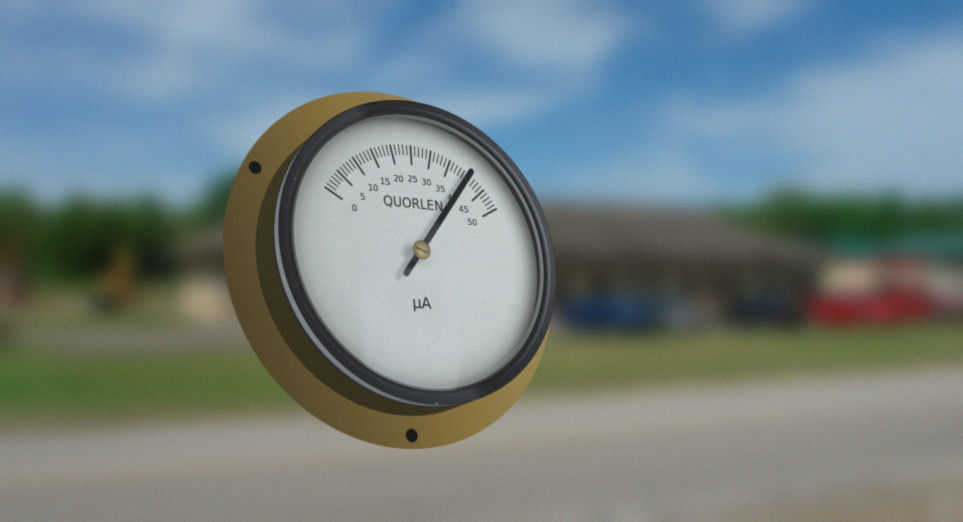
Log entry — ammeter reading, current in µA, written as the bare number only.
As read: 40
